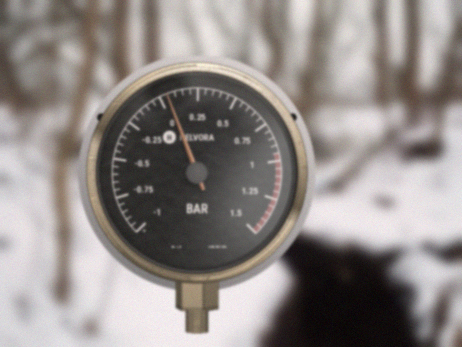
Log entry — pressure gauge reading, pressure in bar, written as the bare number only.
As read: 0.05
